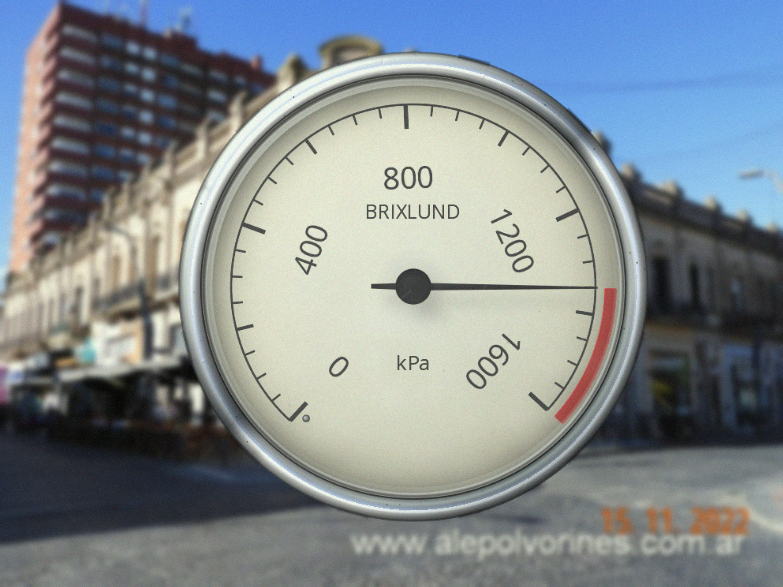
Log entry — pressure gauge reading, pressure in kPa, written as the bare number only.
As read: 1350
